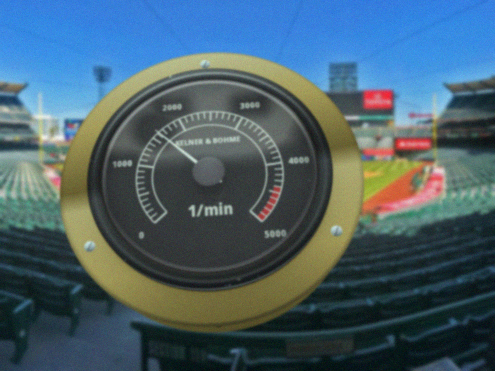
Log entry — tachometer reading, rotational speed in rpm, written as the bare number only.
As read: 1600
